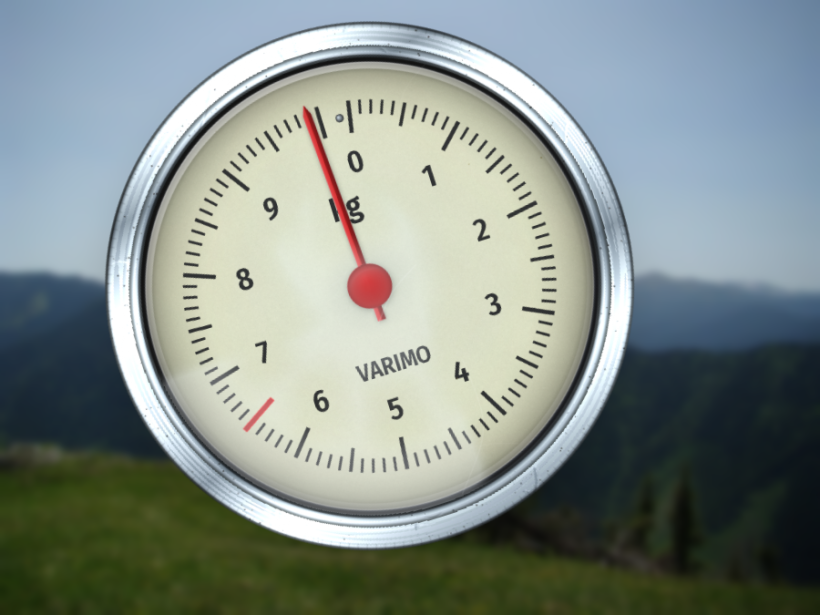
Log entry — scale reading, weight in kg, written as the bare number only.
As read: 9.9
